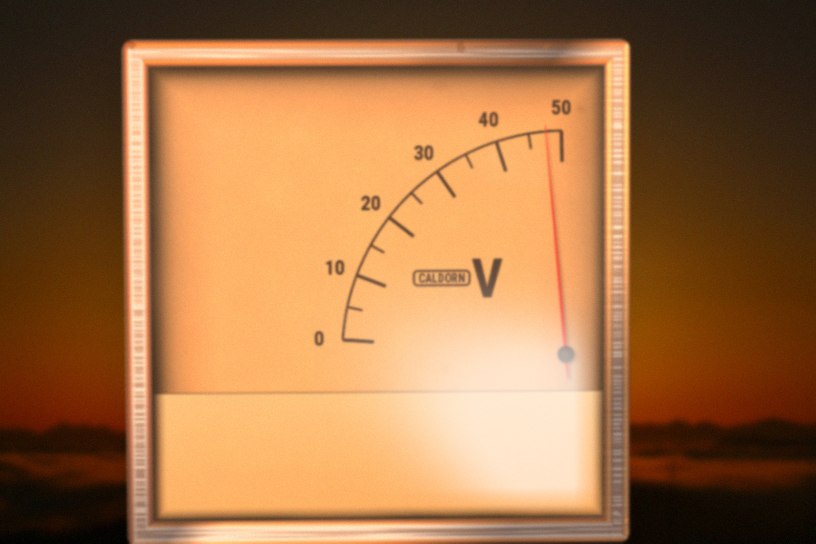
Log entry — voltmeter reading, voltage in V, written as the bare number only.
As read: 47.5
